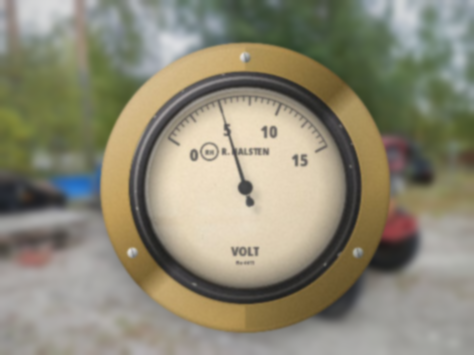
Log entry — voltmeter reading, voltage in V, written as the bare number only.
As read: 5
